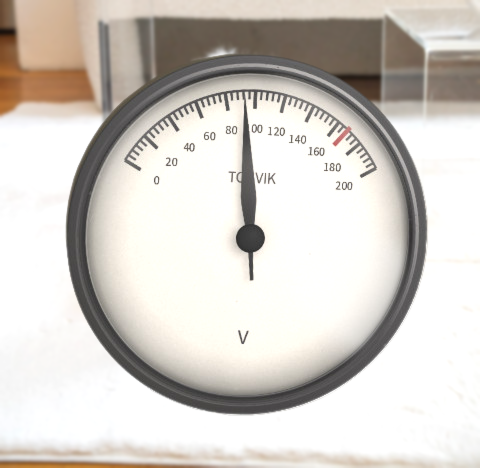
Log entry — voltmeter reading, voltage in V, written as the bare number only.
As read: 92
